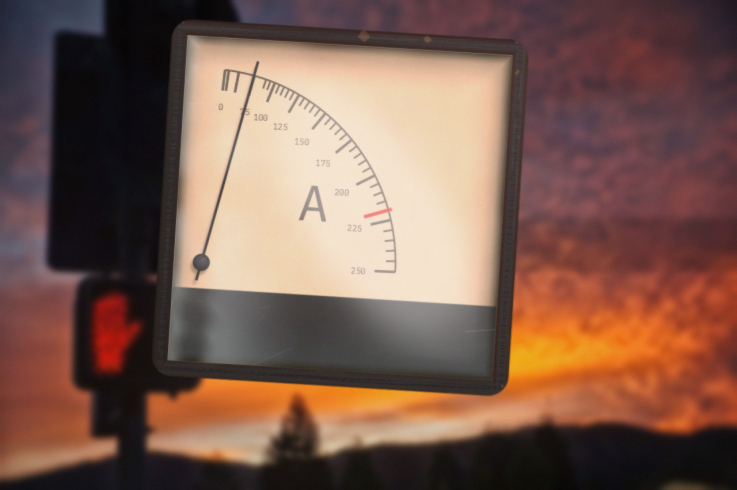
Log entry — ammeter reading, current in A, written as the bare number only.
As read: 75
